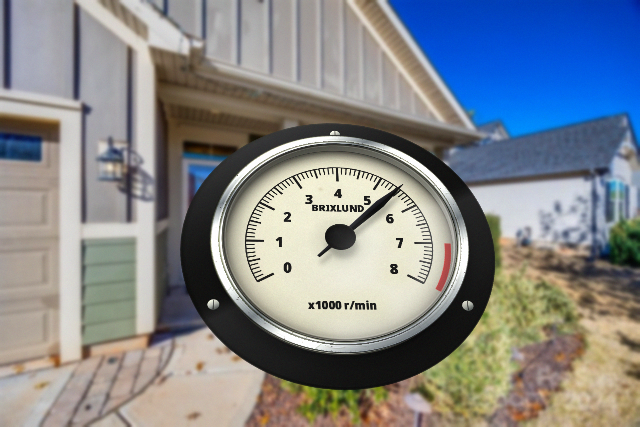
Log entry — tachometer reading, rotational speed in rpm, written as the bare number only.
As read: 5500
